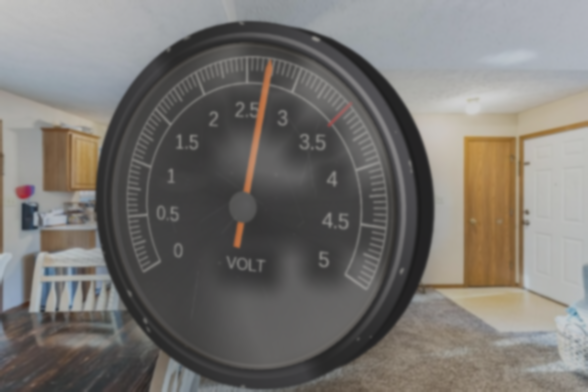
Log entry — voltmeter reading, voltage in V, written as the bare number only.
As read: 2.75
